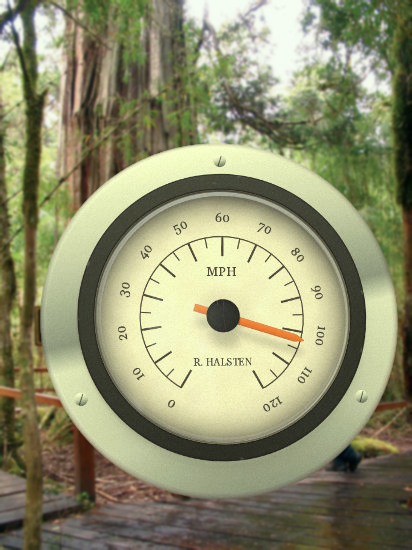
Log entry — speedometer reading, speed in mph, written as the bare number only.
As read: 102.5
